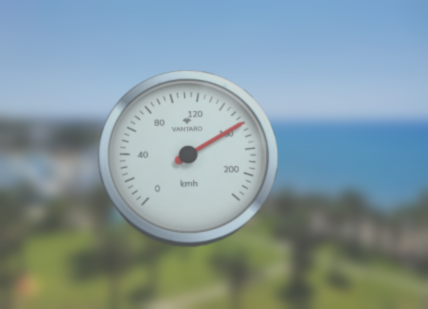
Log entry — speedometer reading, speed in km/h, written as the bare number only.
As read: 160
